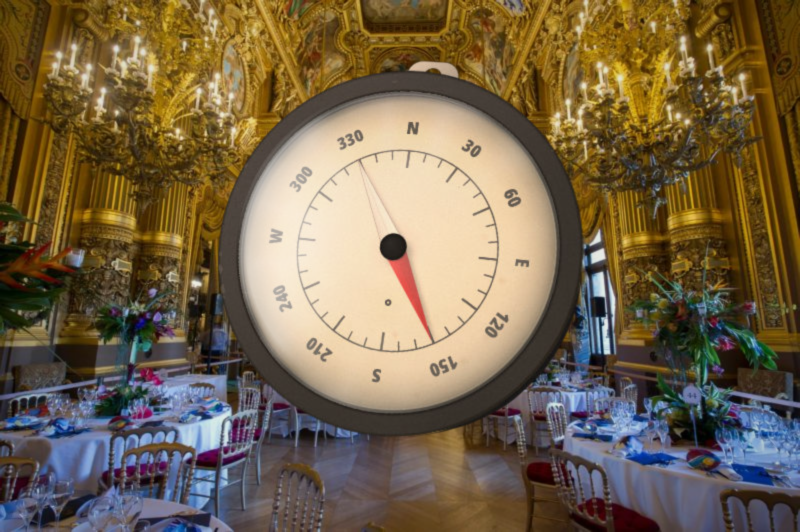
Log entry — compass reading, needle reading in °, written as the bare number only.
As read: 150
